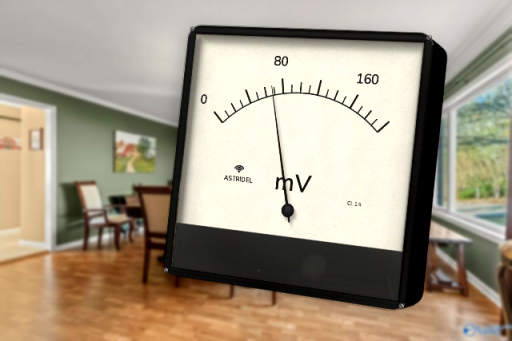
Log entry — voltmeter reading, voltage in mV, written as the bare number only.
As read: 70
